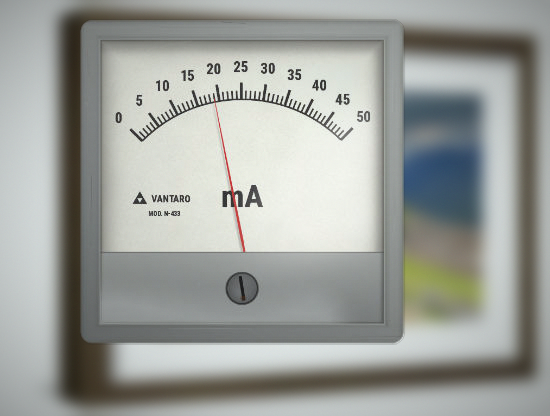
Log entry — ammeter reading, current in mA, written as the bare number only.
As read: 19
